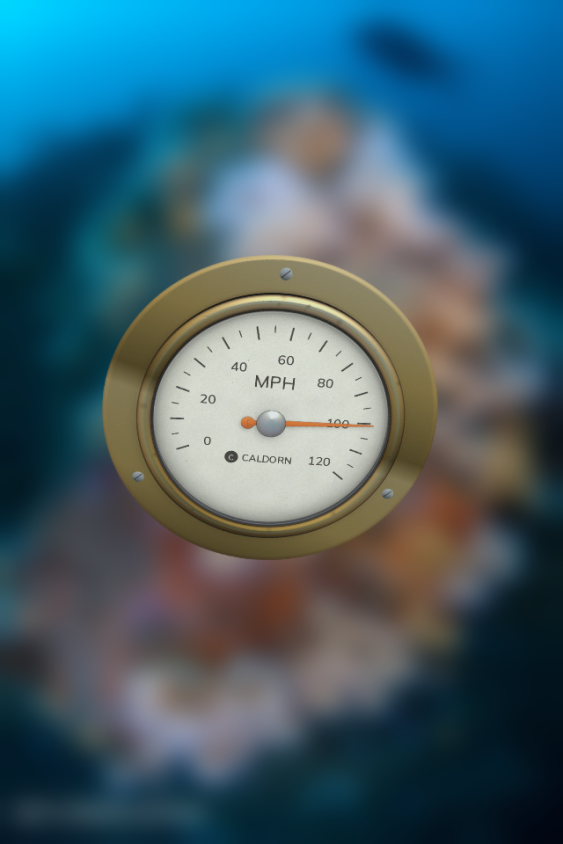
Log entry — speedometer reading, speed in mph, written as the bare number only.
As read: 100
